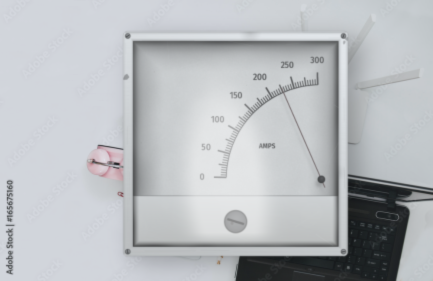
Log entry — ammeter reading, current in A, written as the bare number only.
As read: 225
